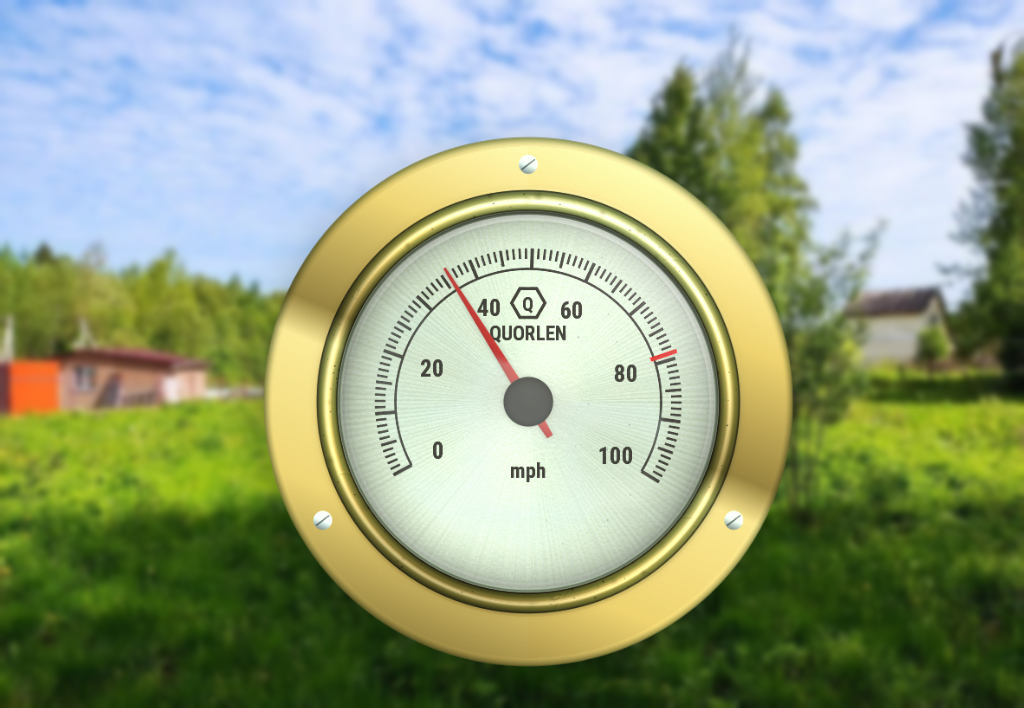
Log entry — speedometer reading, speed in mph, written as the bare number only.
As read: 36
